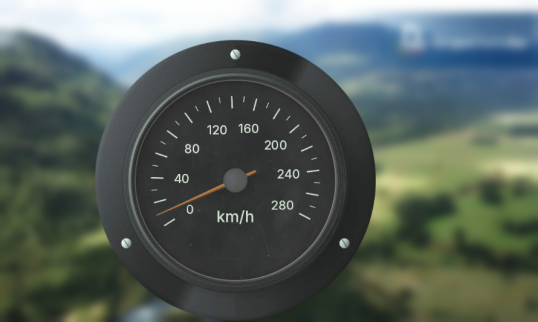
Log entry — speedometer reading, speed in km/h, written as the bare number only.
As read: 10
